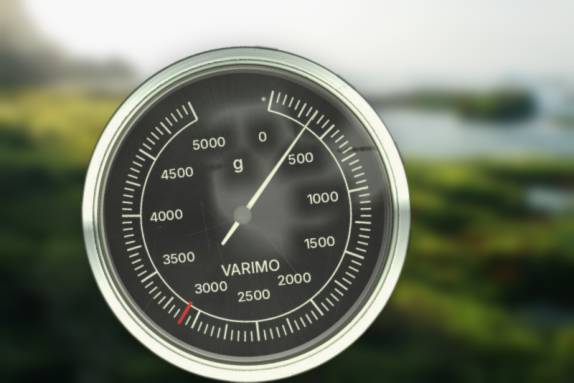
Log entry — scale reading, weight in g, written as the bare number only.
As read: 350
